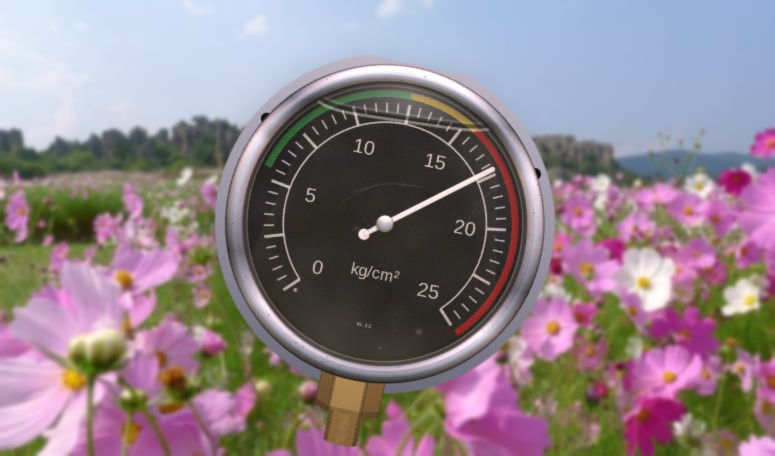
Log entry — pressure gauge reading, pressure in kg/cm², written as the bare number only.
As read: 17.25
